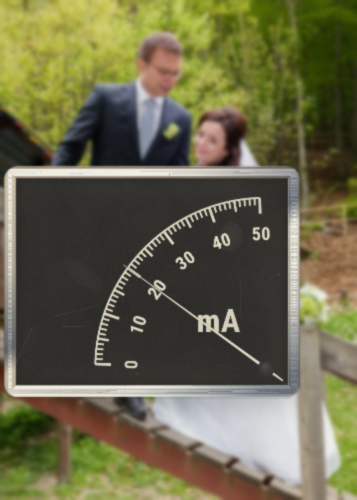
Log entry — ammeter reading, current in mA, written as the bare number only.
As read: 20
